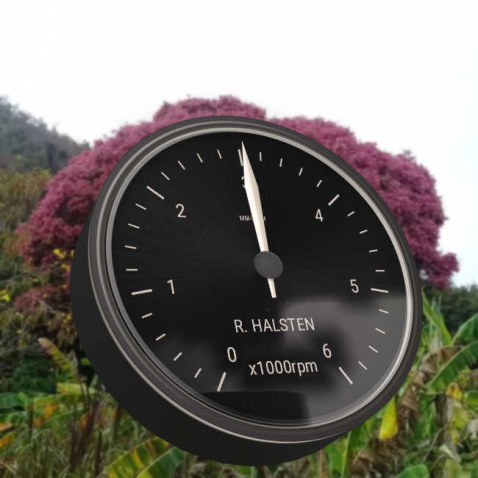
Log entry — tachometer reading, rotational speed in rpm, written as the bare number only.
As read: 3000
